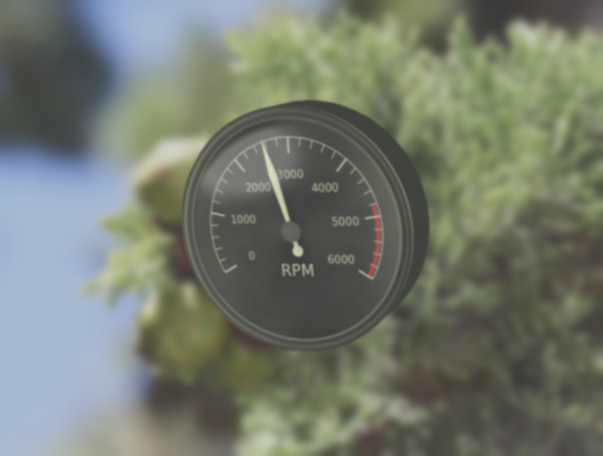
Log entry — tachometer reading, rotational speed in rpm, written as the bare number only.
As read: 2600
